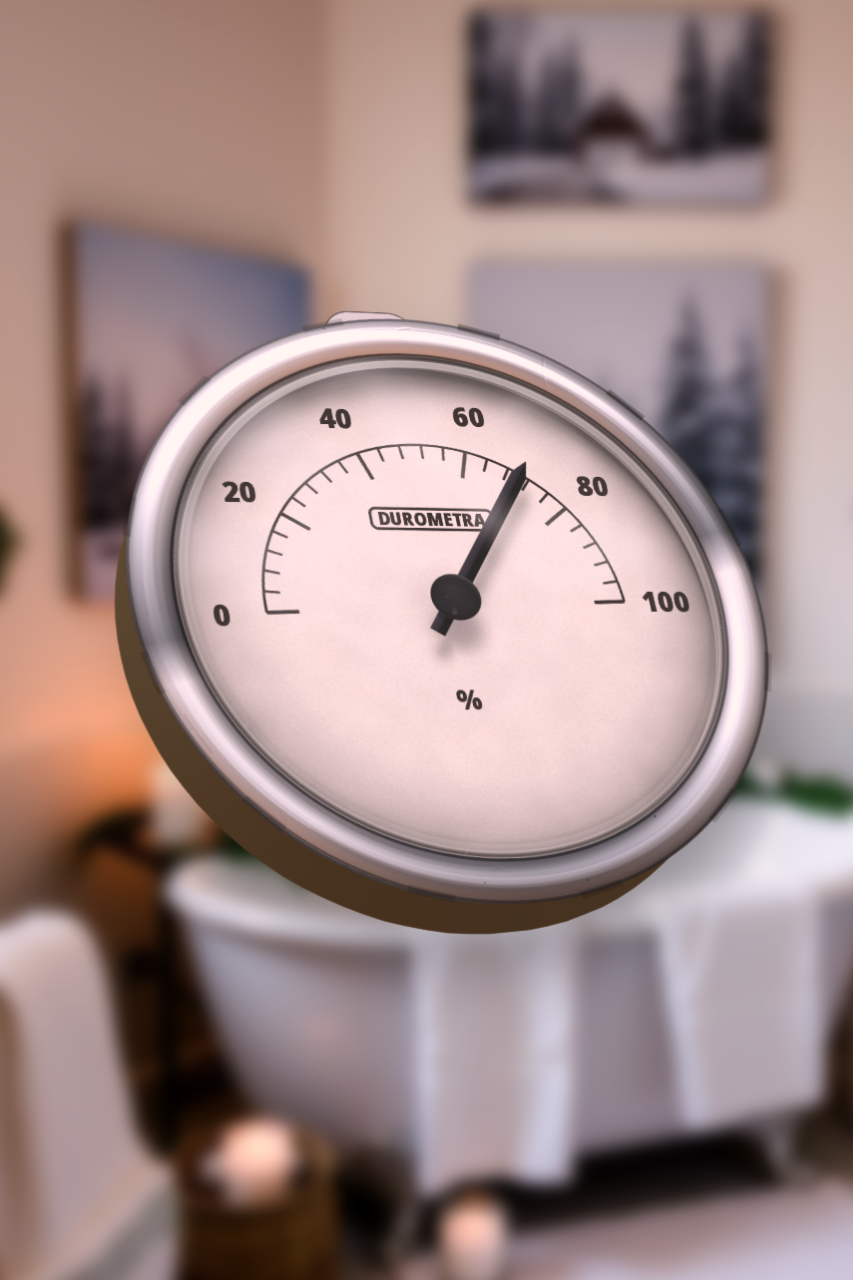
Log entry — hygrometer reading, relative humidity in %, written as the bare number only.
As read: 70
